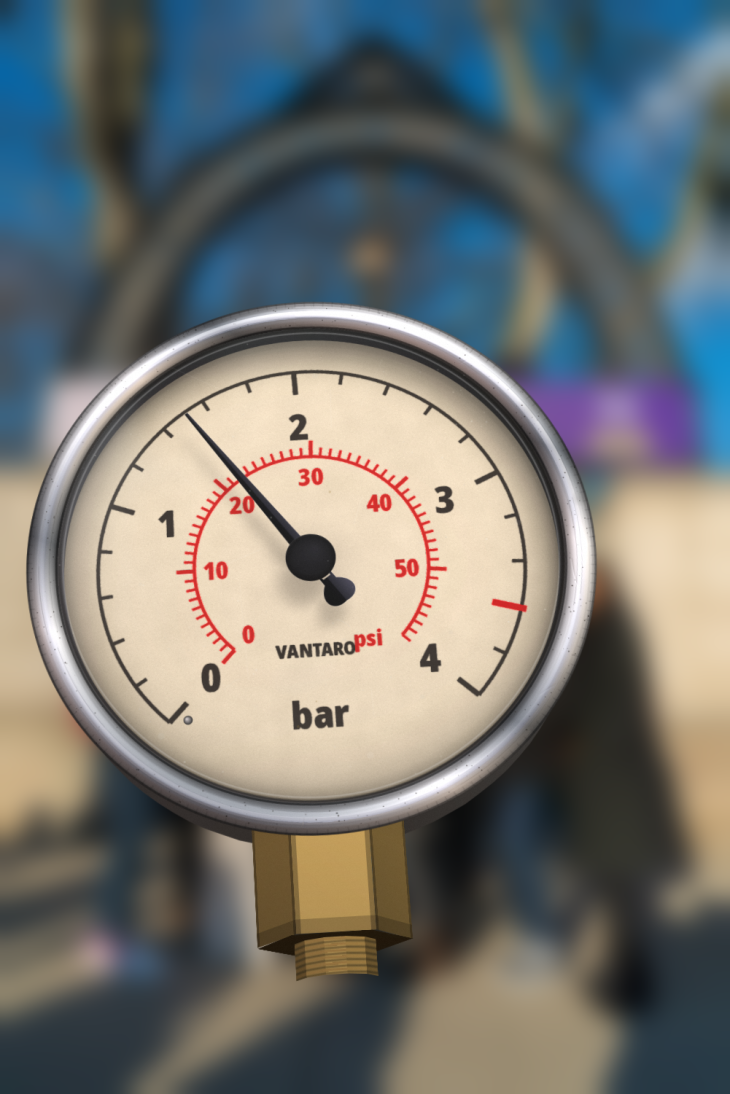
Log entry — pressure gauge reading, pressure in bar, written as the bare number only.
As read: 1.5
